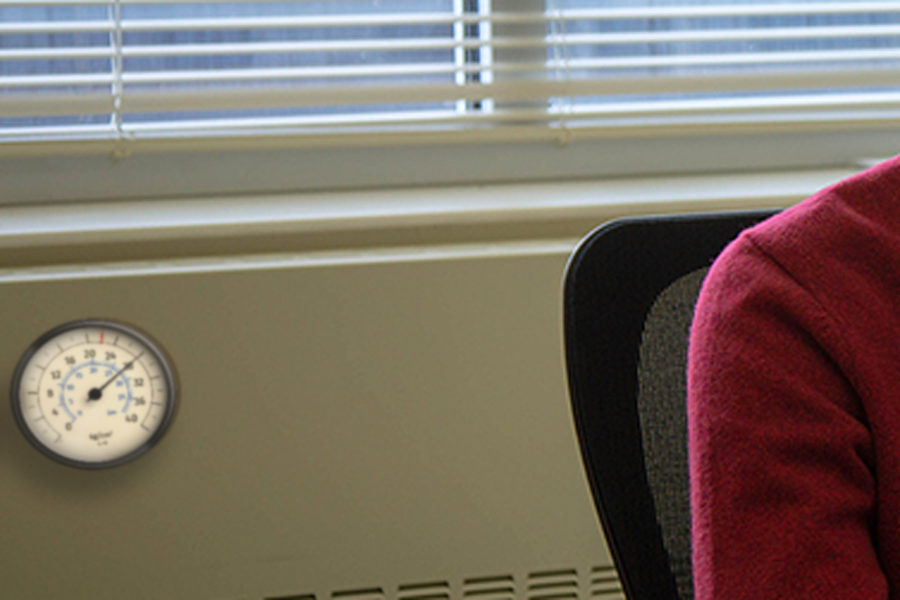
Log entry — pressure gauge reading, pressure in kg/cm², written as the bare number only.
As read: 28
